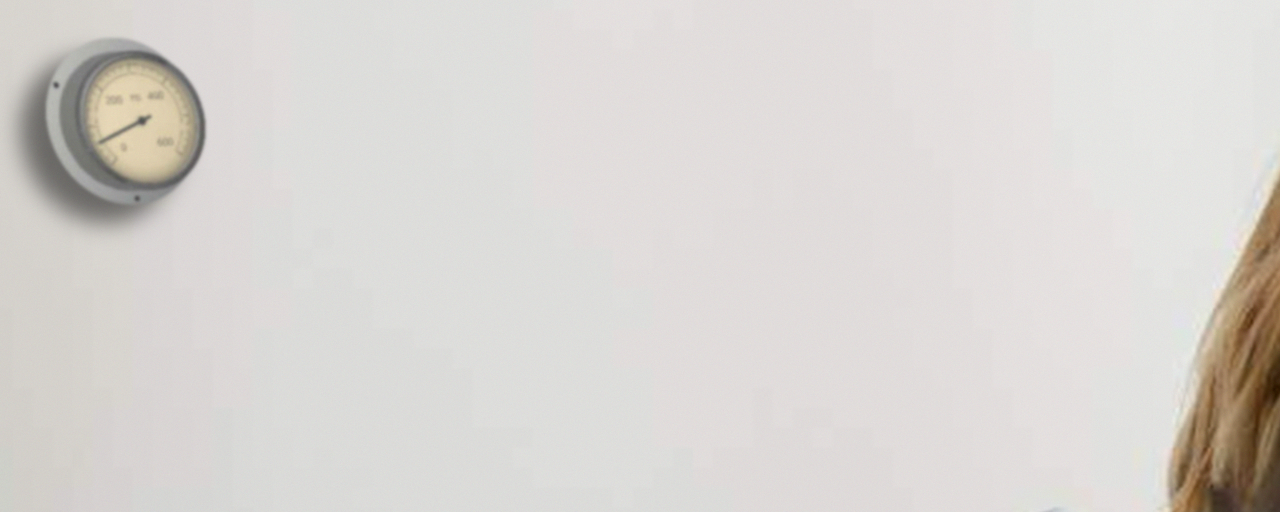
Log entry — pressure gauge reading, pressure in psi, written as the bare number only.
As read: 60
